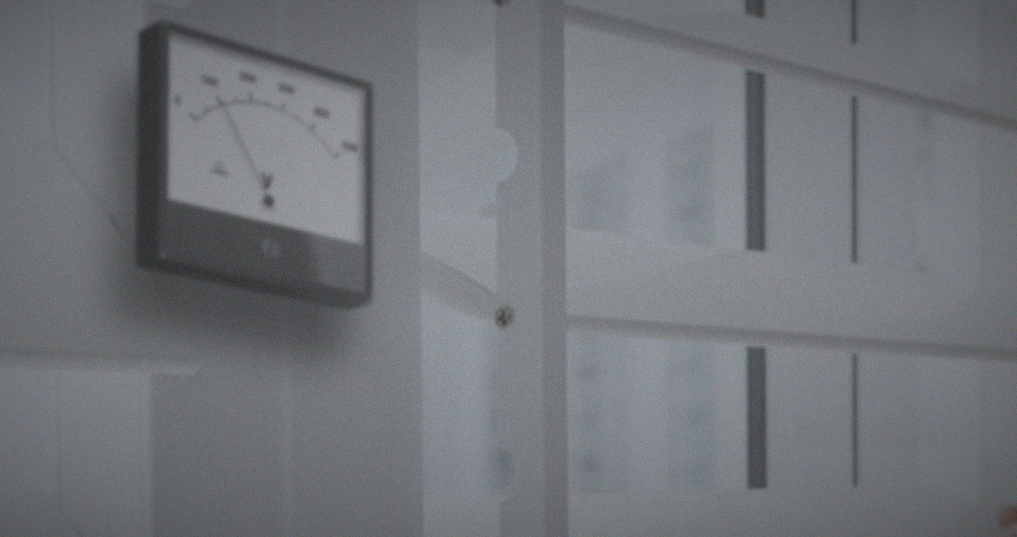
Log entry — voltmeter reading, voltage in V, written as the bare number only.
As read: 100
